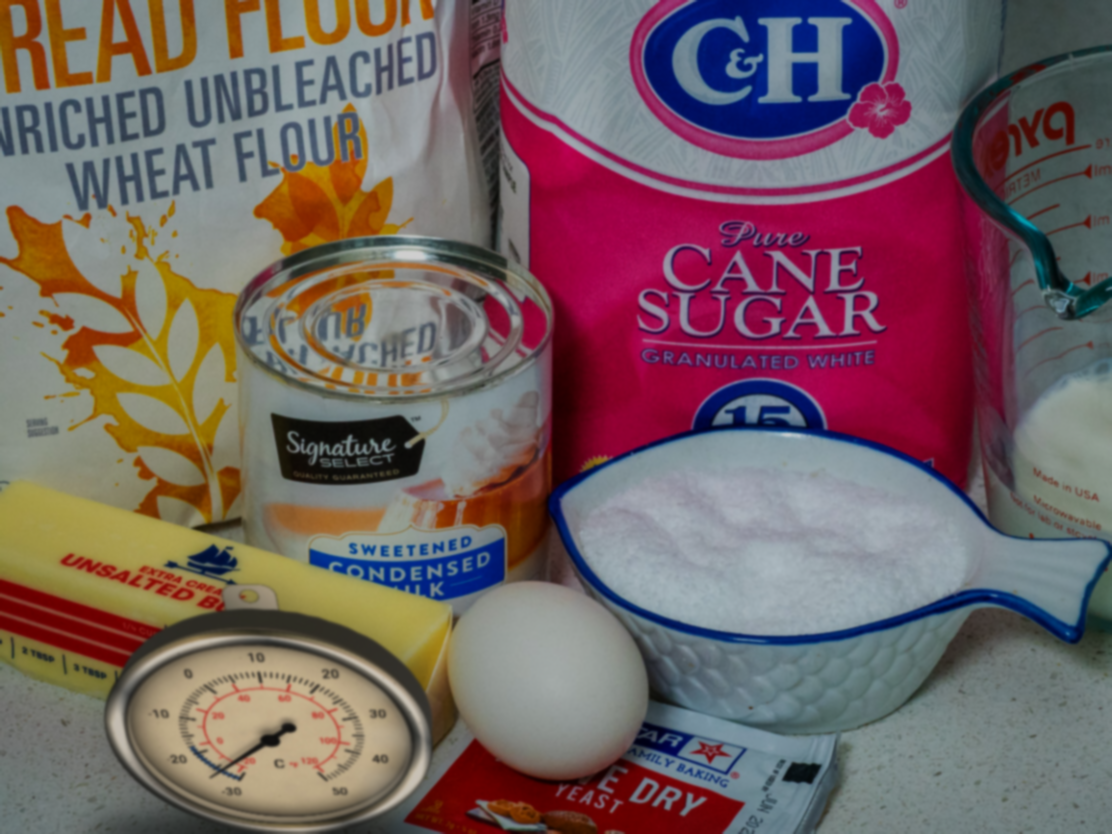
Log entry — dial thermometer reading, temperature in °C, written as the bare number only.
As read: -25
